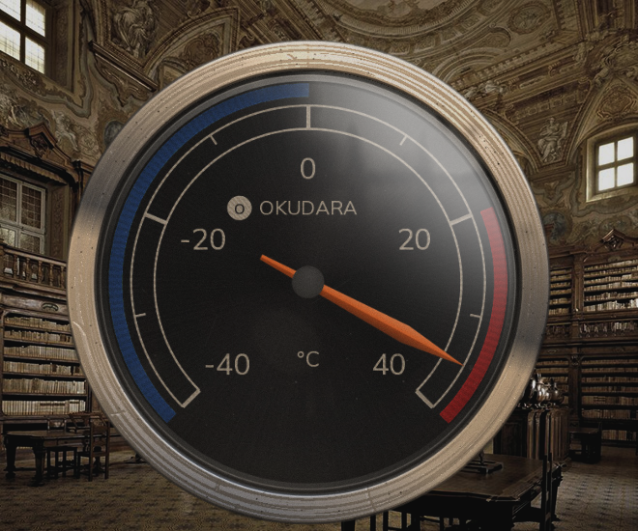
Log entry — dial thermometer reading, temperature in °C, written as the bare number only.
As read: 35
